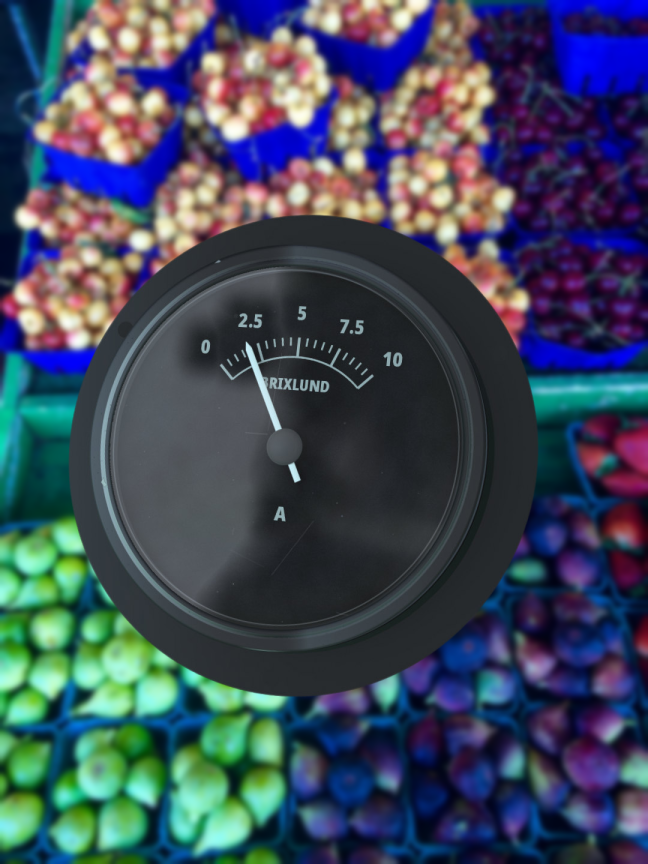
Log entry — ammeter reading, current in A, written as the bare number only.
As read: 2
